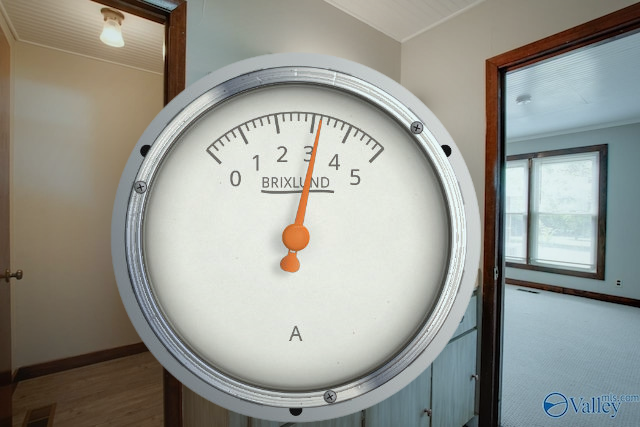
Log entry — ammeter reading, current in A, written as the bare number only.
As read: 3.2
